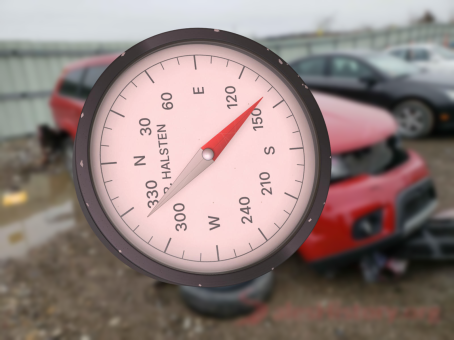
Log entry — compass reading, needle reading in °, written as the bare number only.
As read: 140
